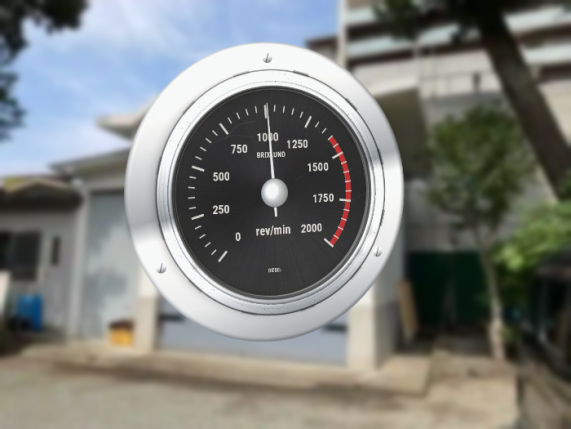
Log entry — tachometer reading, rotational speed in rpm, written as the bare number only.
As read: 1000
